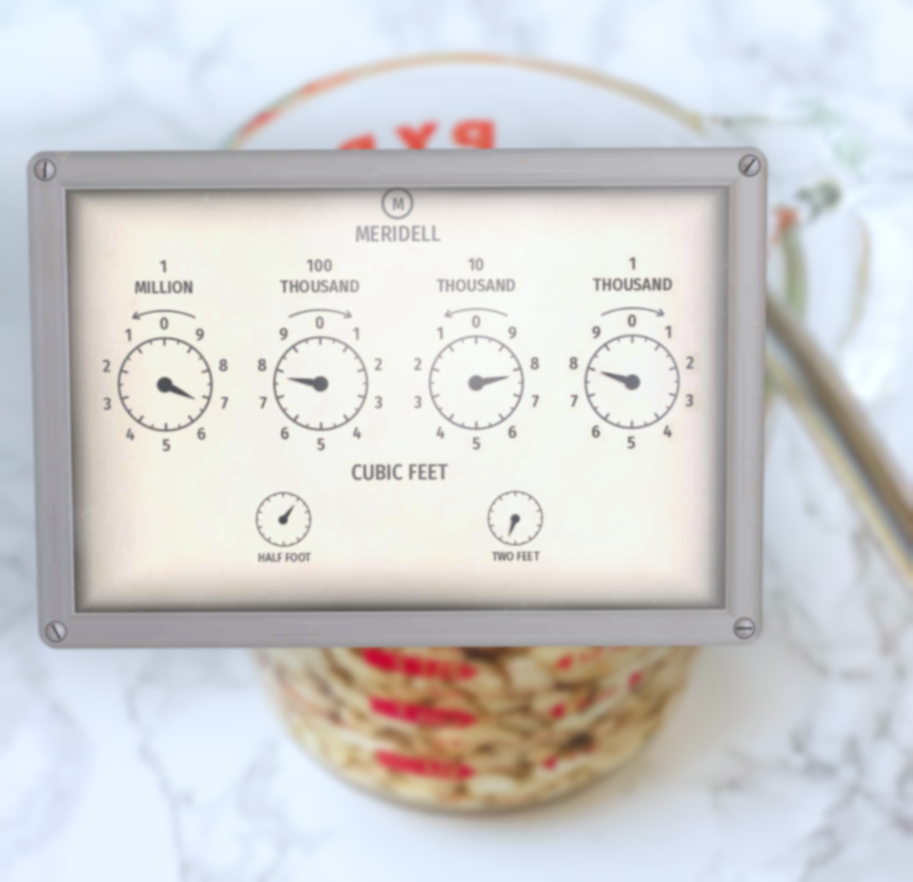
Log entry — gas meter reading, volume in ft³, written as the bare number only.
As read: 677800
